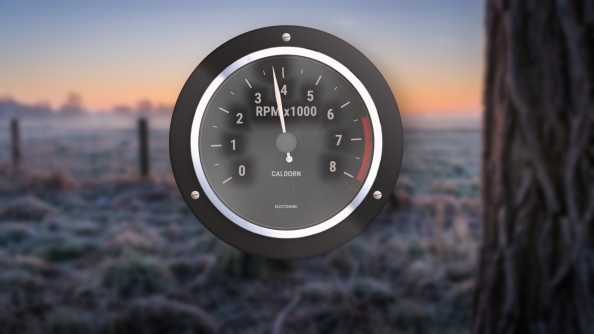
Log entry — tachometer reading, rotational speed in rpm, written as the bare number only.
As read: 3750
